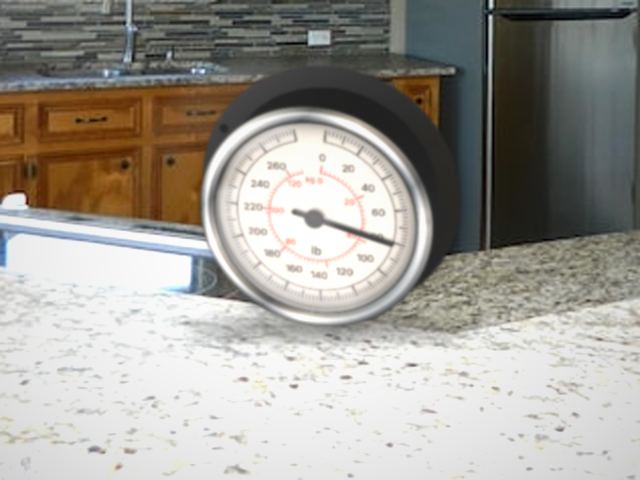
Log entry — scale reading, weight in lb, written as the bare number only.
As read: 80
